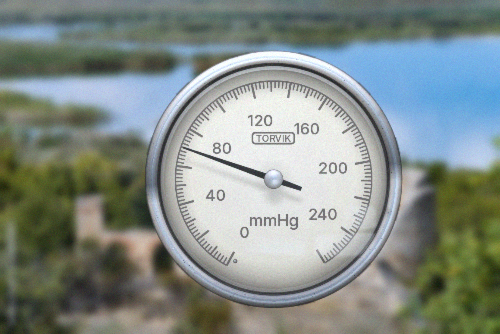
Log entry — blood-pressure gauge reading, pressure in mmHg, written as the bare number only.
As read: 70
